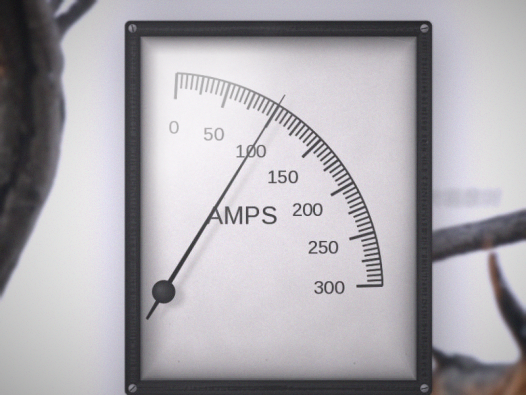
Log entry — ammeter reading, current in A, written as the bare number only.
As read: 100
